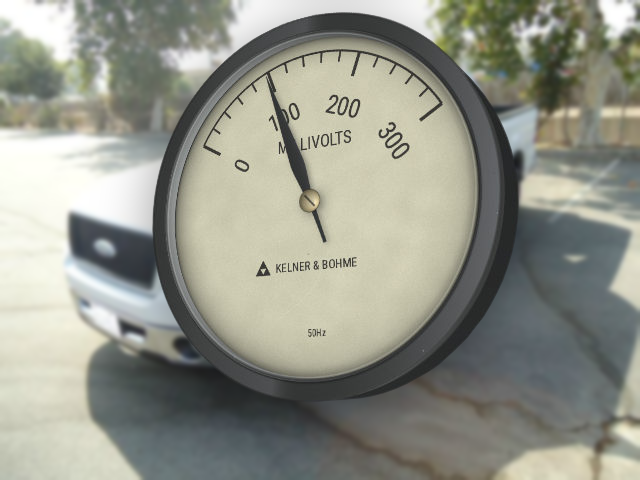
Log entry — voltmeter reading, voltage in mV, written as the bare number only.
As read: 100
